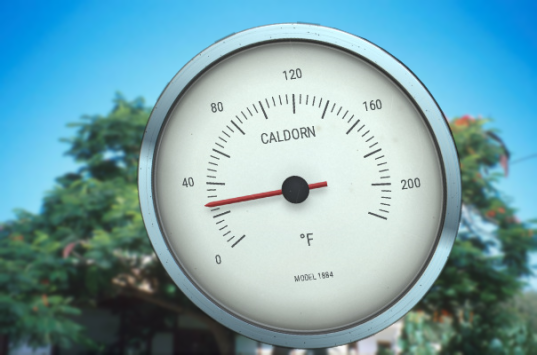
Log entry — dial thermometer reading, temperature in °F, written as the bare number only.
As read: 28
